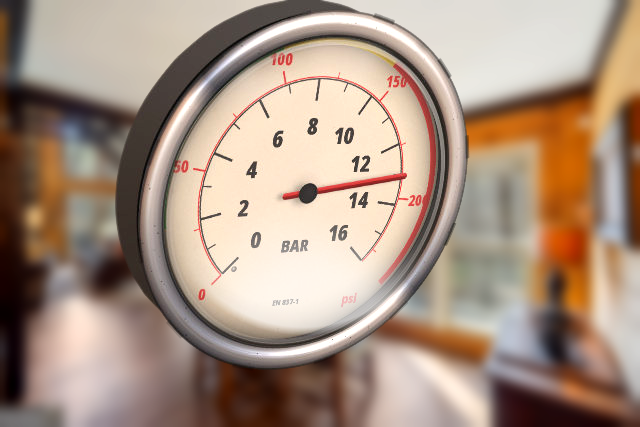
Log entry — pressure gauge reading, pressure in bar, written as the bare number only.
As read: 13
